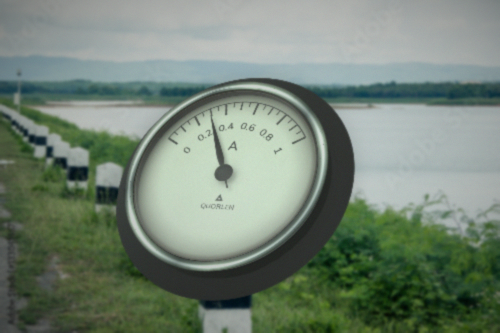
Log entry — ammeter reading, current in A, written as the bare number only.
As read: 0.3
